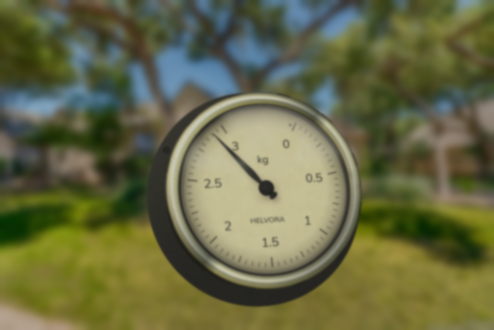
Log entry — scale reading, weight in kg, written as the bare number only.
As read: 2.9
